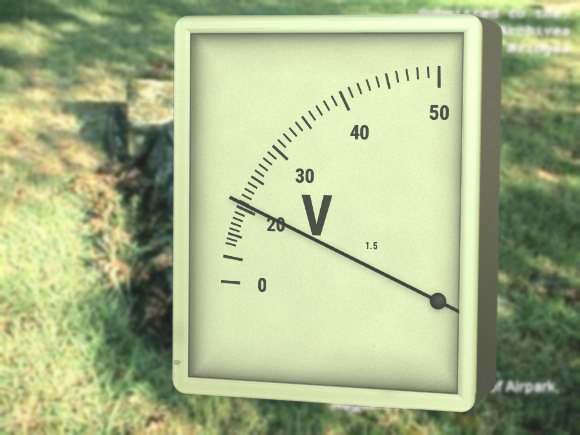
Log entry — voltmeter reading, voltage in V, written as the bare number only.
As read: 21
